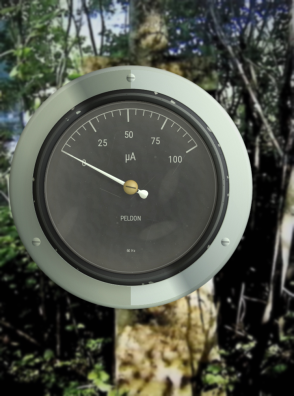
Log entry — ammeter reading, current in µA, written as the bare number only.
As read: 0
